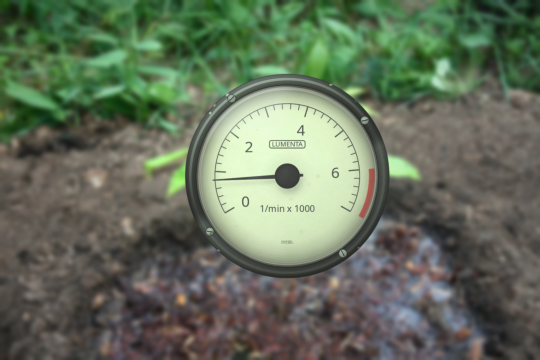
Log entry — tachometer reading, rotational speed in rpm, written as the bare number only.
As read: 800
